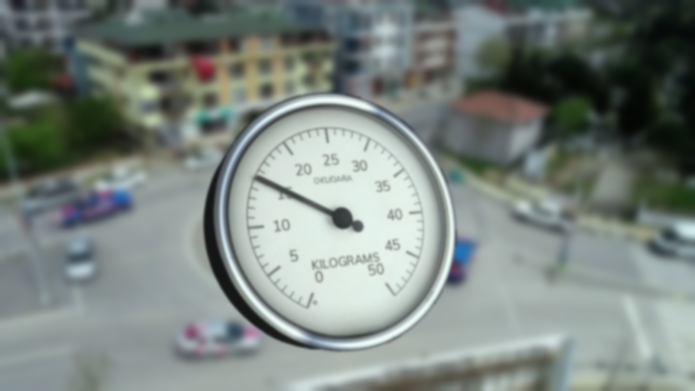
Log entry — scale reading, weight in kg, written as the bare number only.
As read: 15
